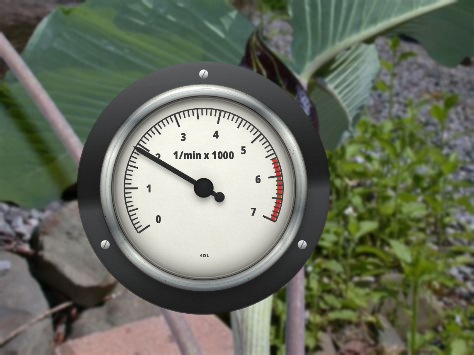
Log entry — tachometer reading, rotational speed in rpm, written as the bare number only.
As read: 1900
